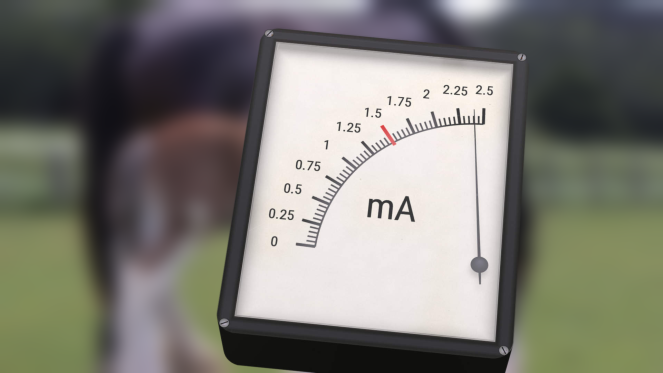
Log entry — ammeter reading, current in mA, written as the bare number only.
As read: 2.4
